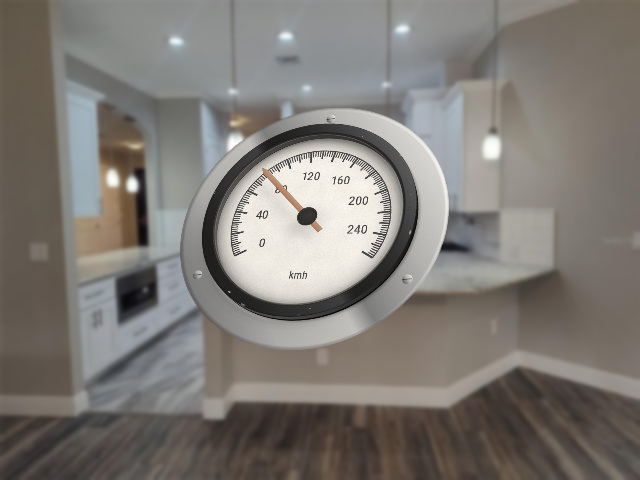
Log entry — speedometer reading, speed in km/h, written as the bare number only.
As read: 80
